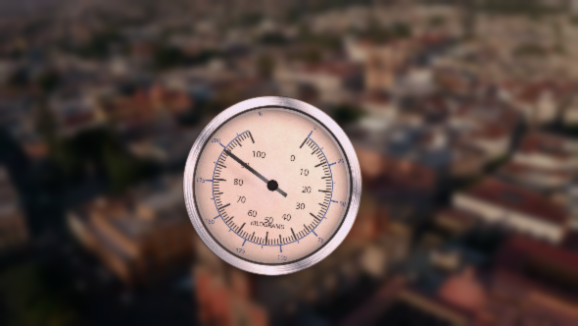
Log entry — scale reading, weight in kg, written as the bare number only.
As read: 90
